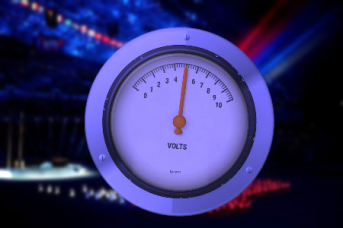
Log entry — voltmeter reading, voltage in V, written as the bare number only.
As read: 5
